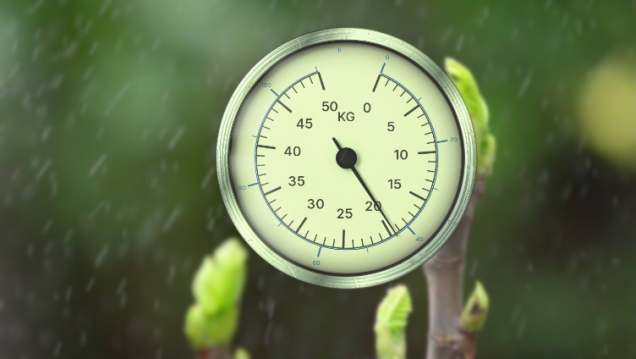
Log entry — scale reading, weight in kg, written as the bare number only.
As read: 19.5
